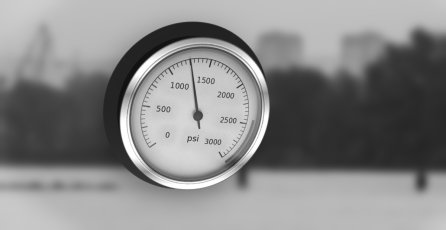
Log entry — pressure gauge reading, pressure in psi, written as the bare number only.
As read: 1250
